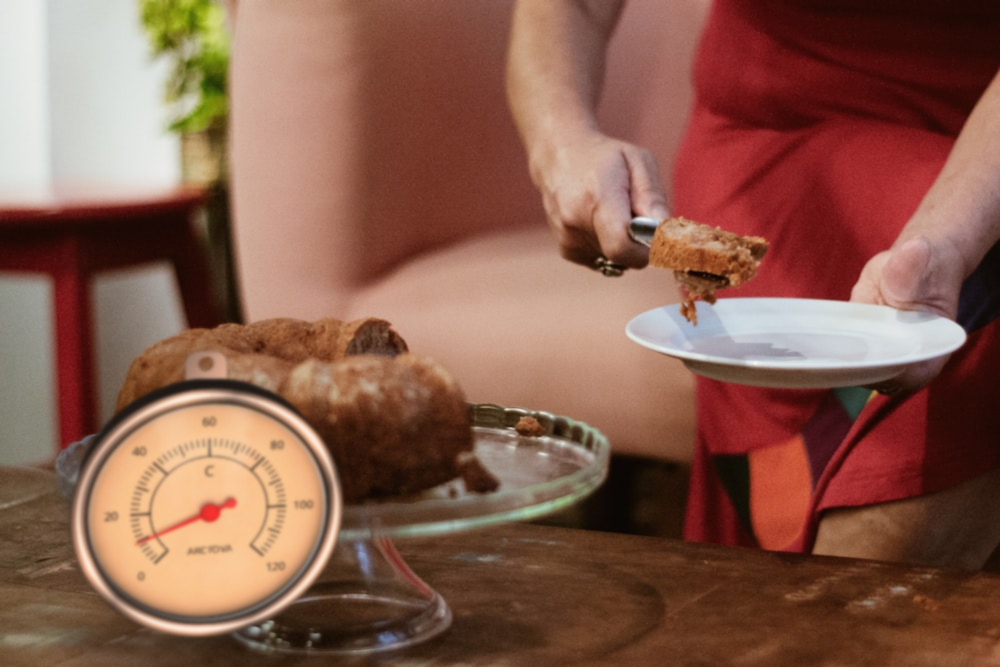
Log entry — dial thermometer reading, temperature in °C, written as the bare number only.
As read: 10
